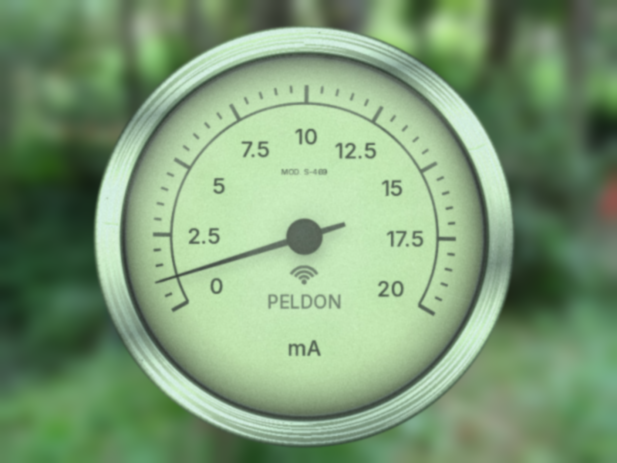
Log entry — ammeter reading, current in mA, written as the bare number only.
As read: 1
